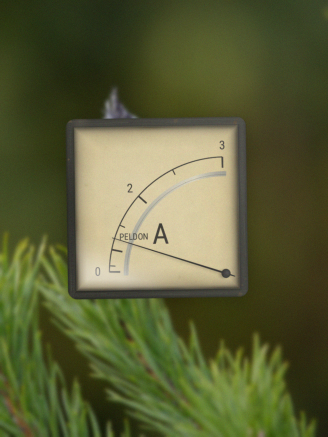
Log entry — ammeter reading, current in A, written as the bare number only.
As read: 1.25
